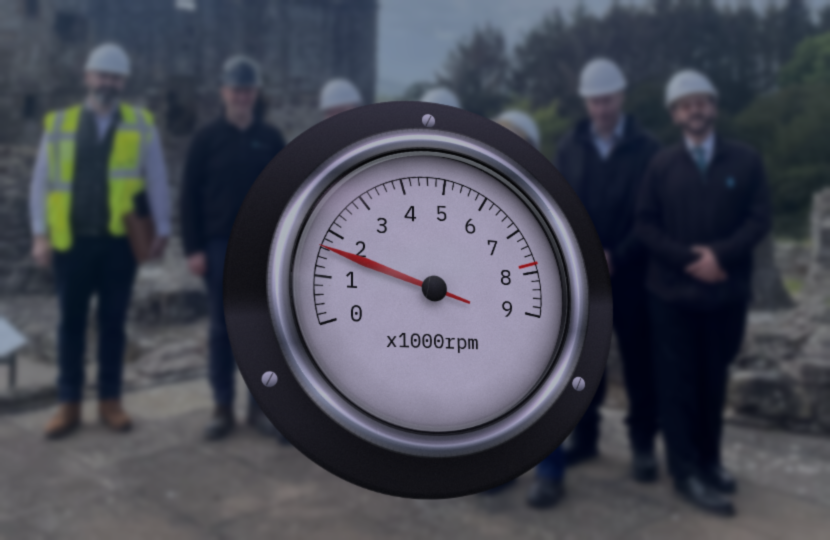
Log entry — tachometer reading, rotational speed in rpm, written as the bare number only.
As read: 1600
